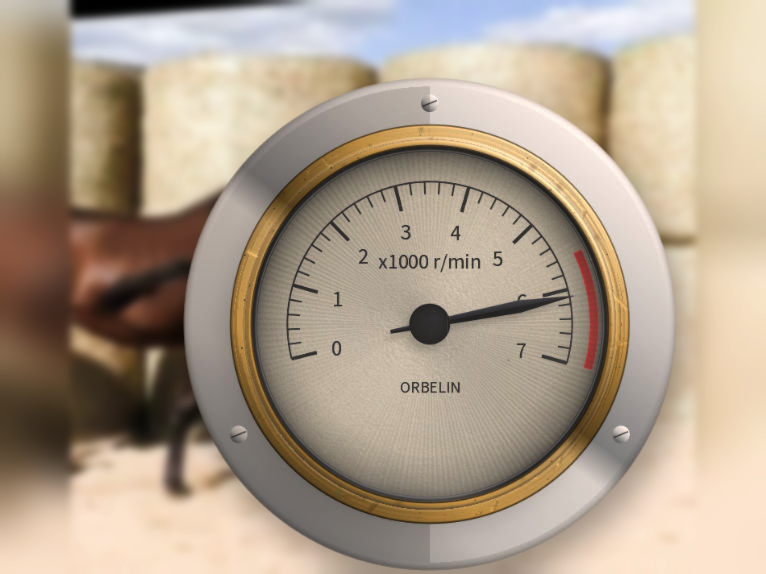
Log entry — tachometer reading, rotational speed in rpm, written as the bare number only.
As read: 6100
